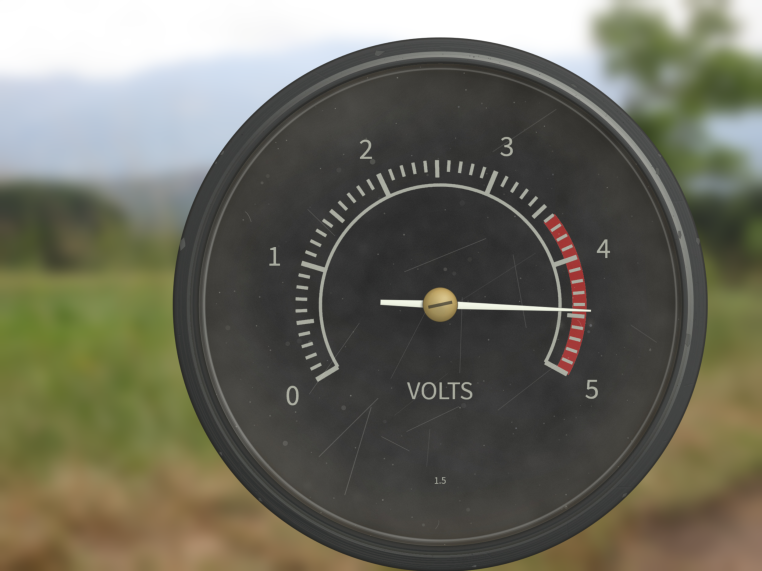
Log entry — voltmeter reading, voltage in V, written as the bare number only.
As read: 4.45
